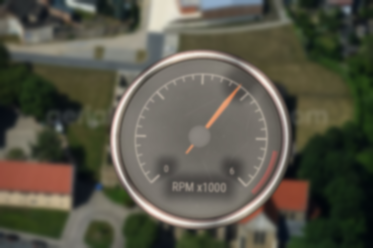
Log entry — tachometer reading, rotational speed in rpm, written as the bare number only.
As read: 3800
